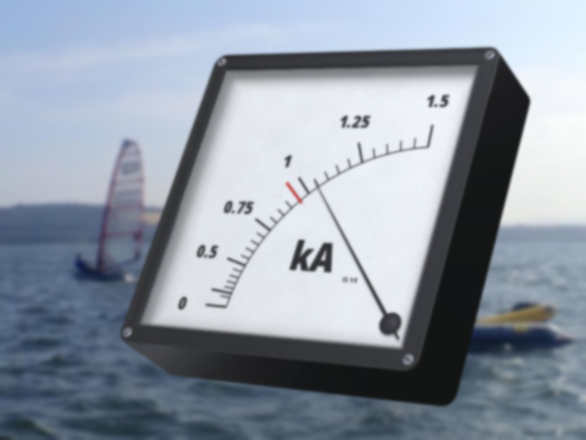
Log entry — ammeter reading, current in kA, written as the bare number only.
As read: 1.05
